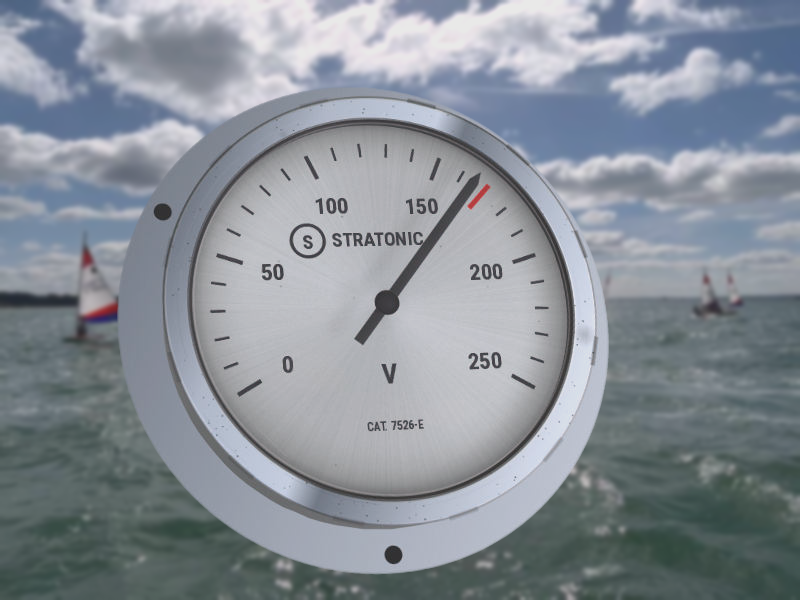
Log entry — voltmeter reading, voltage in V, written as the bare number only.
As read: 165
